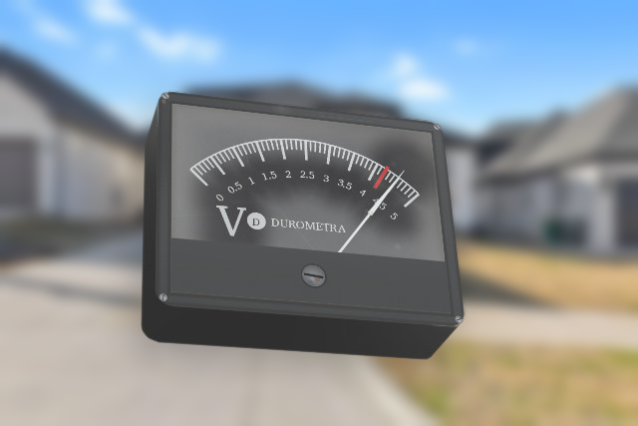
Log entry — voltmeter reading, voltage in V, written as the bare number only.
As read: 4.5
